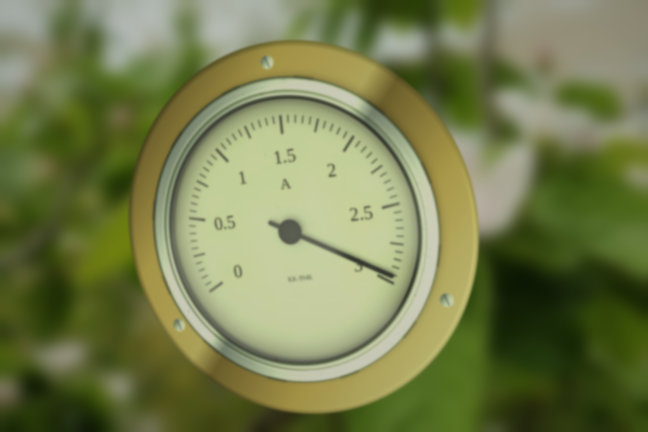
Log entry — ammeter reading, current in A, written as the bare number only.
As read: 2.95
